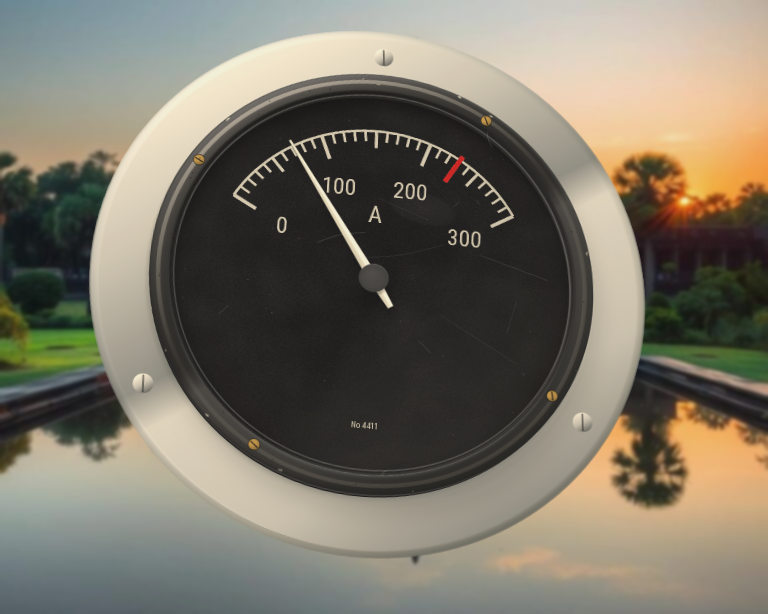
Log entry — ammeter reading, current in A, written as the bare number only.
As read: 70
